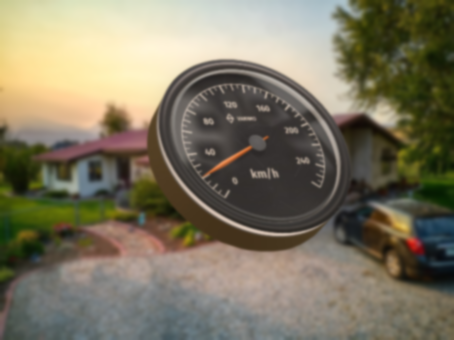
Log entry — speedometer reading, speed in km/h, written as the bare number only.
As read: 20
